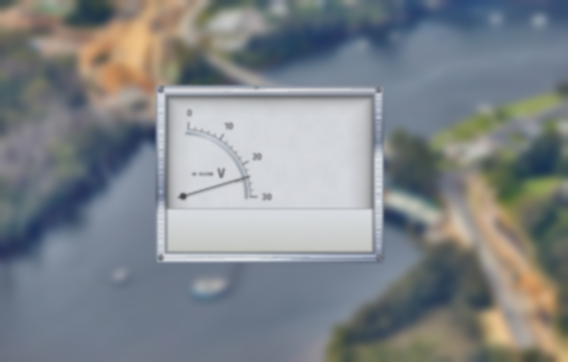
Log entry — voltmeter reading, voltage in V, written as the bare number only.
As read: 24
